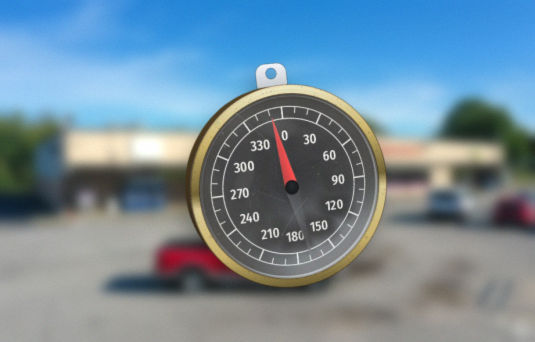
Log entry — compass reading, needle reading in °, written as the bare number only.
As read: 350
